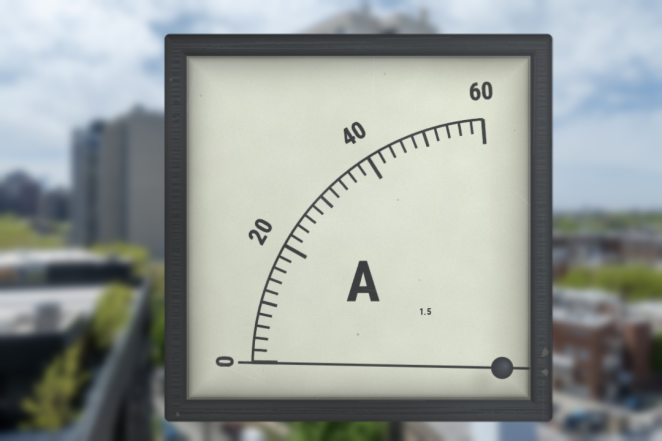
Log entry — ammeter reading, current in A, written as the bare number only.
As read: 0
